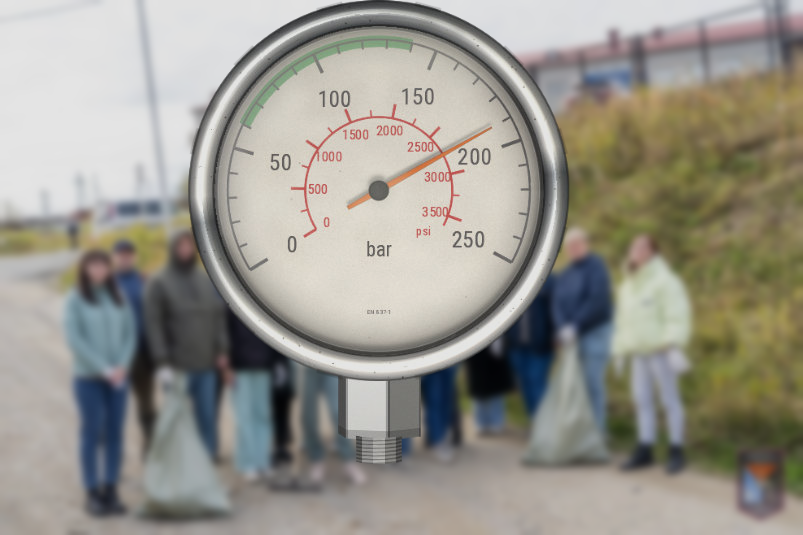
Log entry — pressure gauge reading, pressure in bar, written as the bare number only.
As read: 190
